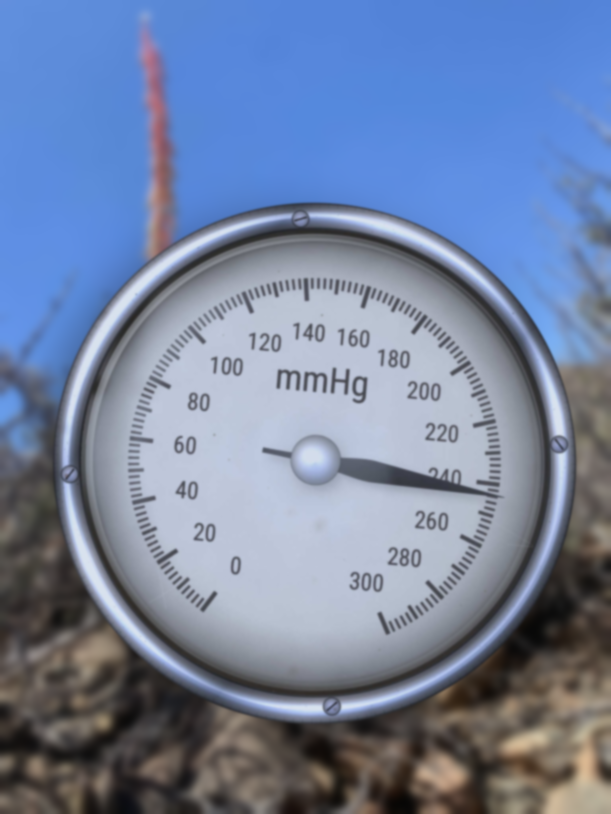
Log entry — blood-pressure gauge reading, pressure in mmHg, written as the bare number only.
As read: 244
